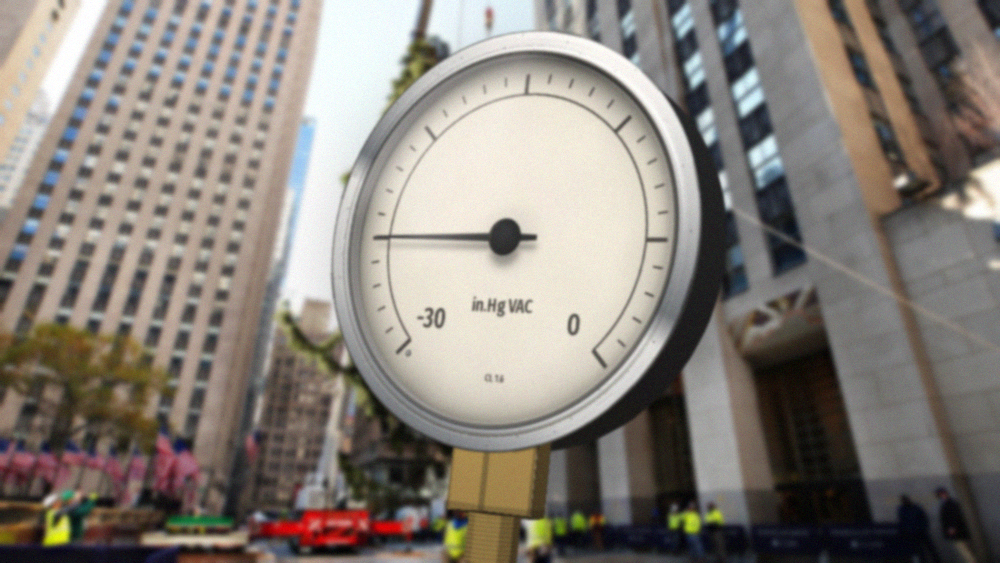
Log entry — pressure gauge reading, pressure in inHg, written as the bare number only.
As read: -25
